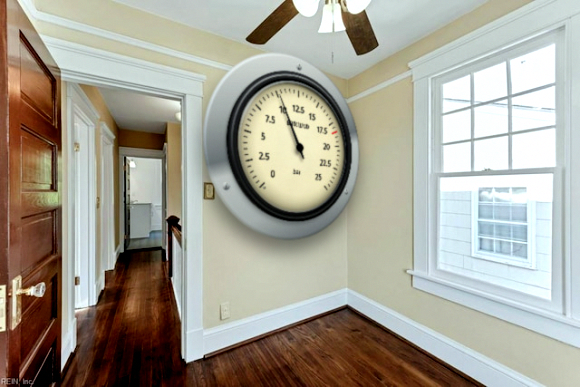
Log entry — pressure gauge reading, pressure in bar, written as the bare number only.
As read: 10
